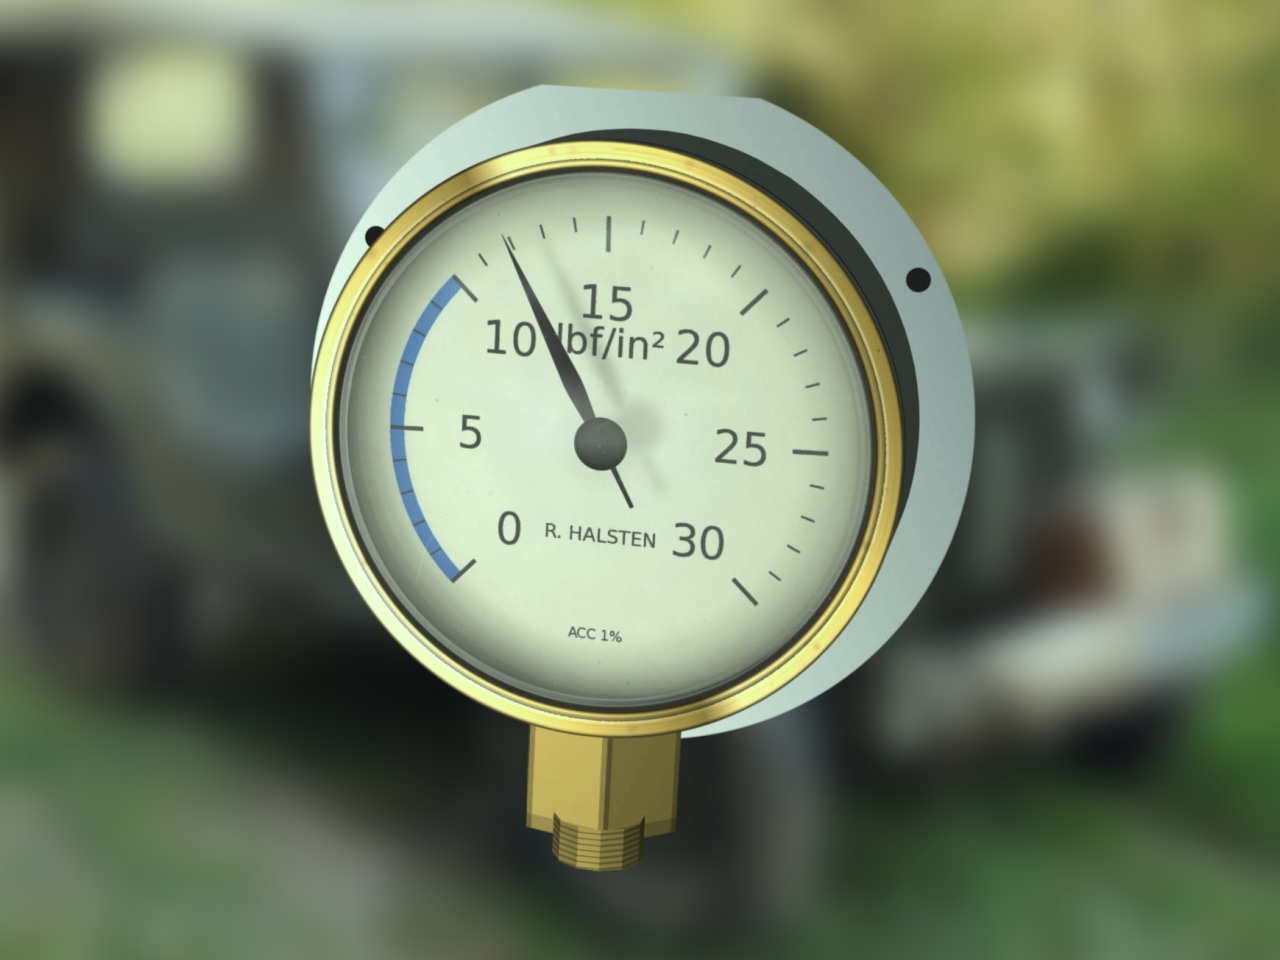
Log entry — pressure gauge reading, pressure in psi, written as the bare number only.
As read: 12
